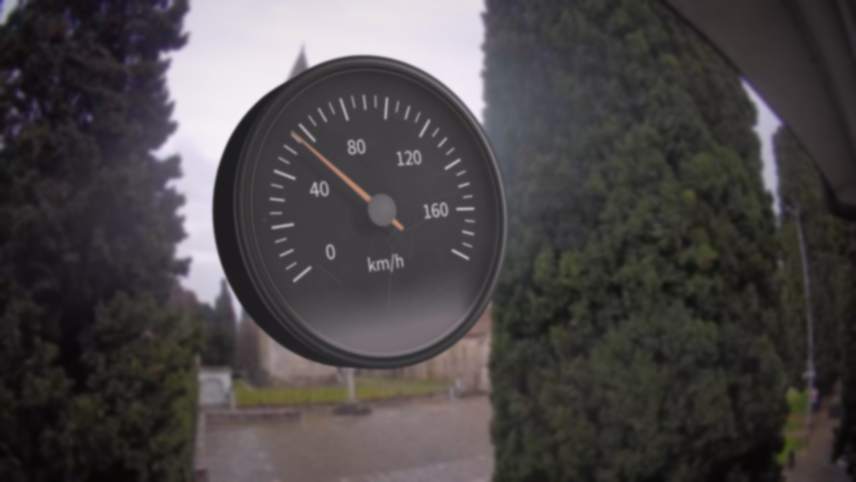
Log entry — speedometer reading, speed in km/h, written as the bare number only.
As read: 55
